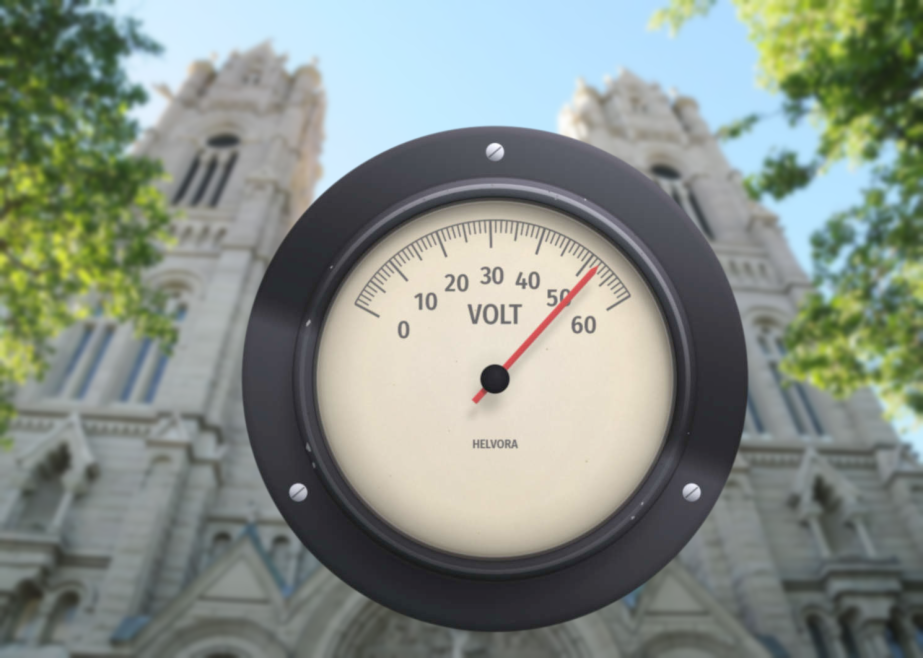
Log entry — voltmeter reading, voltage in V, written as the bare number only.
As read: 52
